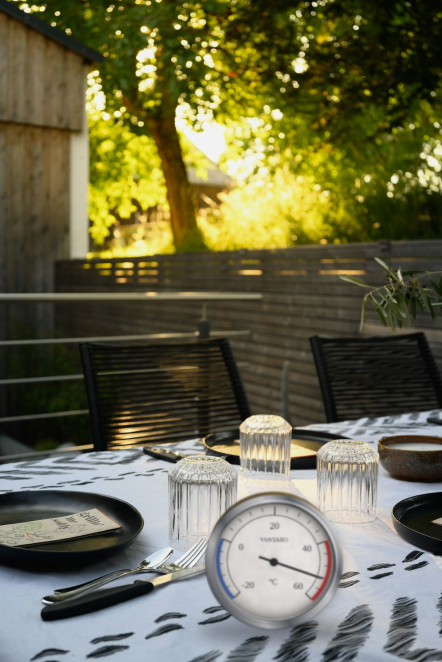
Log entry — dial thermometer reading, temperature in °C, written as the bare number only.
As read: 52
